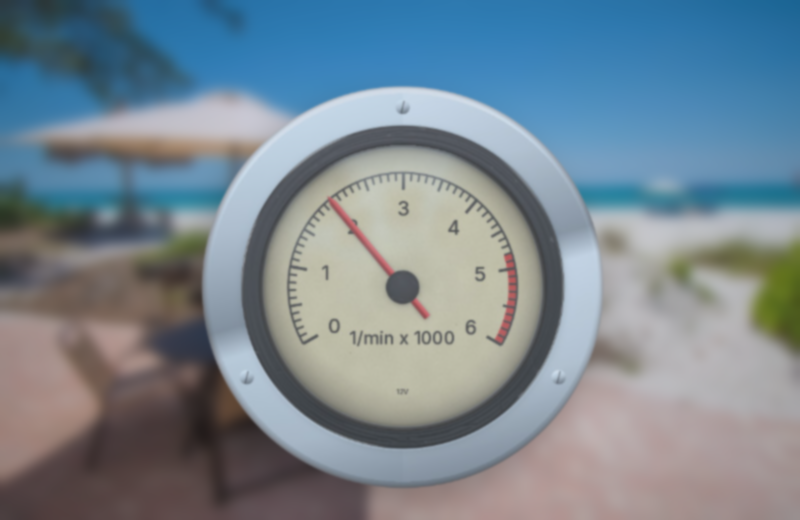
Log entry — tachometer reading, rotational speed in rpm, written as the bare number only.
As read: 2000
